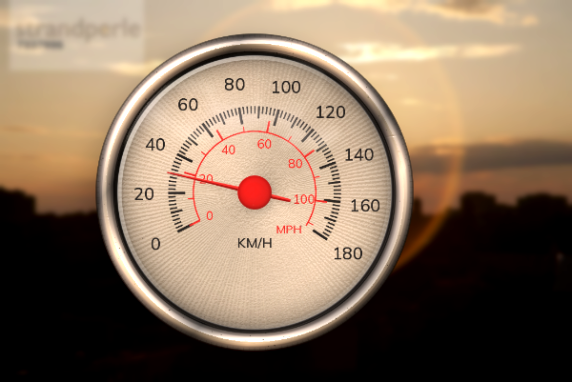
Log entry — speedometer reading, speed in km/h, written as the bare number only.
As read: 30
